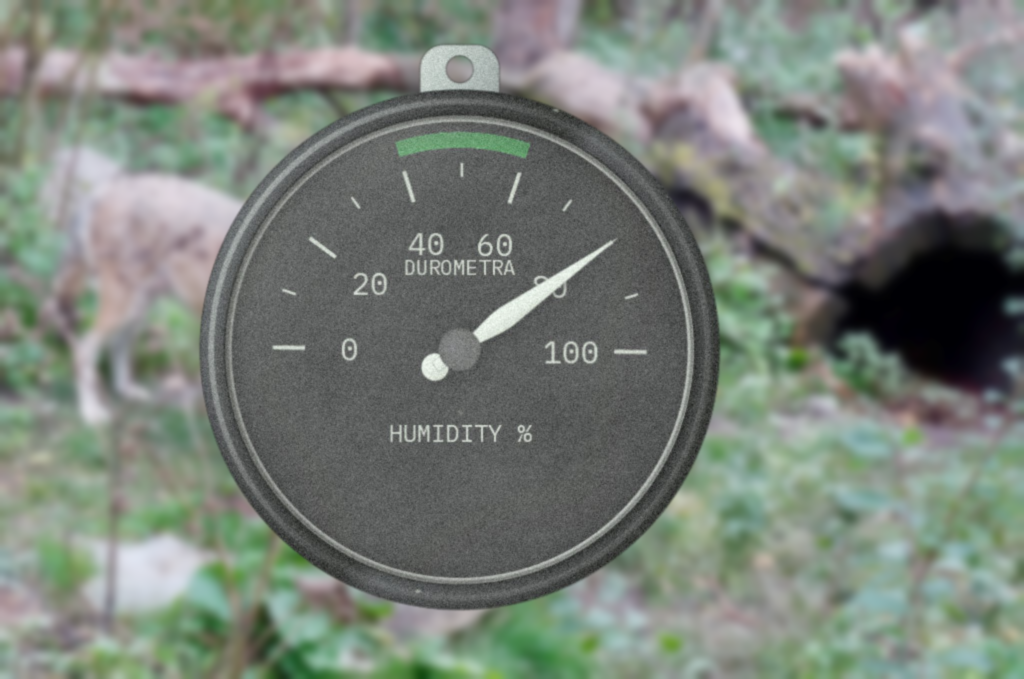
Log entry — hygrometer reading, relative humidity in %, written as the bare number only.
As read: 80
